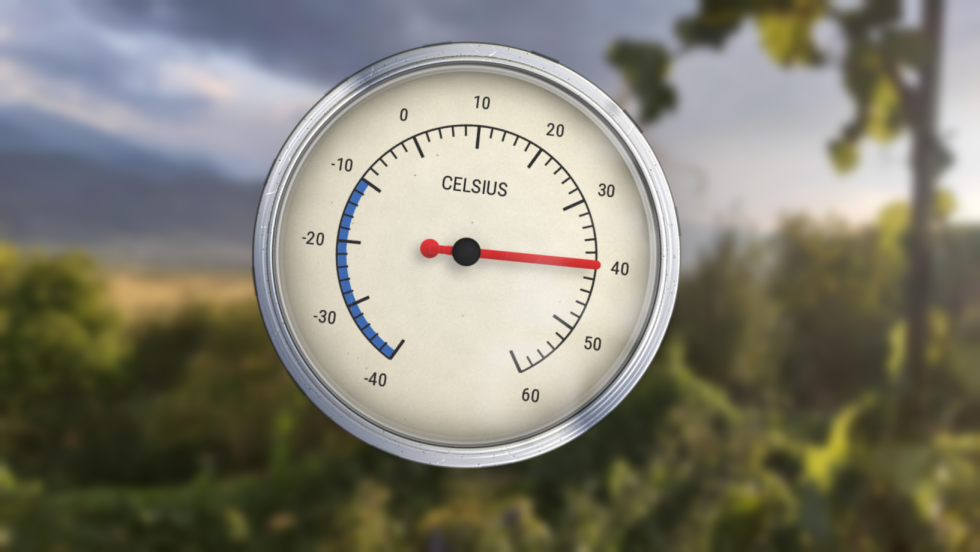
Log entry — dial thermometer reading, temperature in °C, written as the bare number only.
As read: 40
